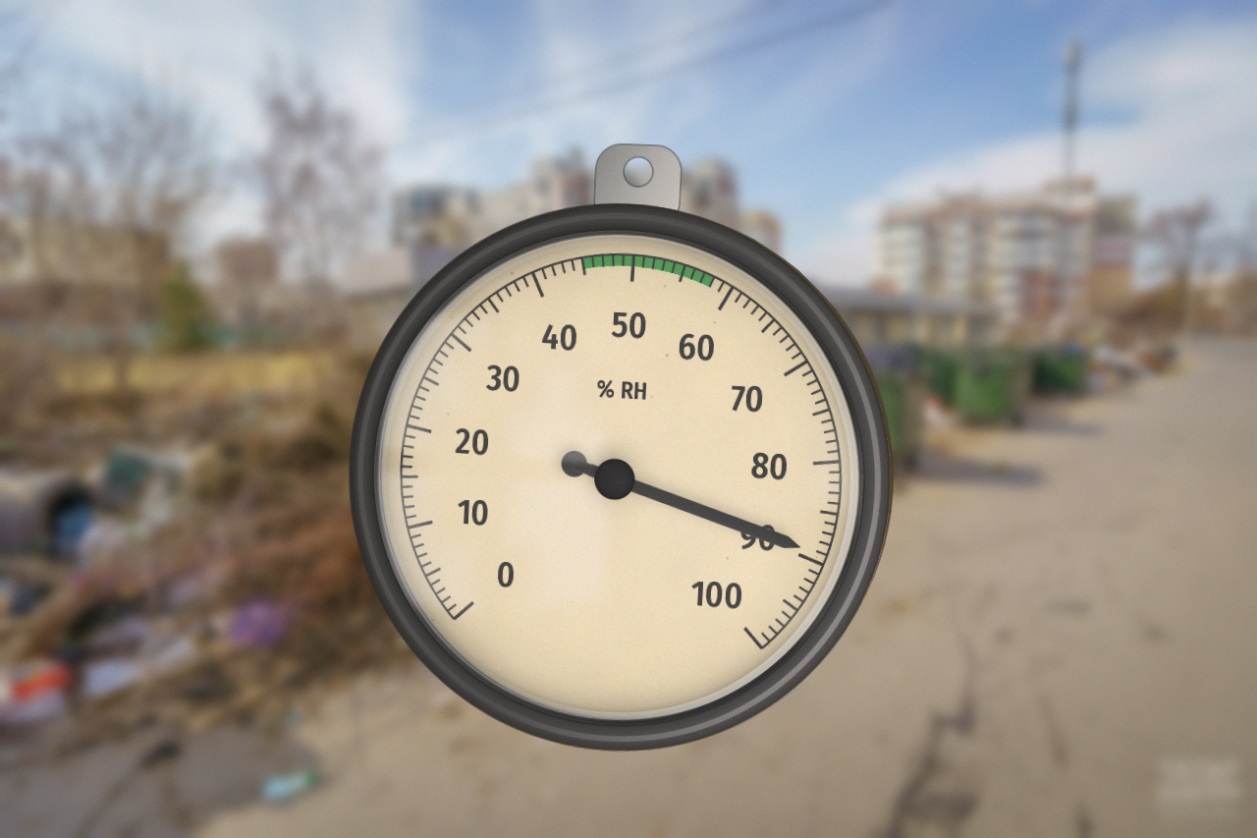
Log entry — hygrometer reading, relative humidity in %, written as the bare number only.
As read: 89
